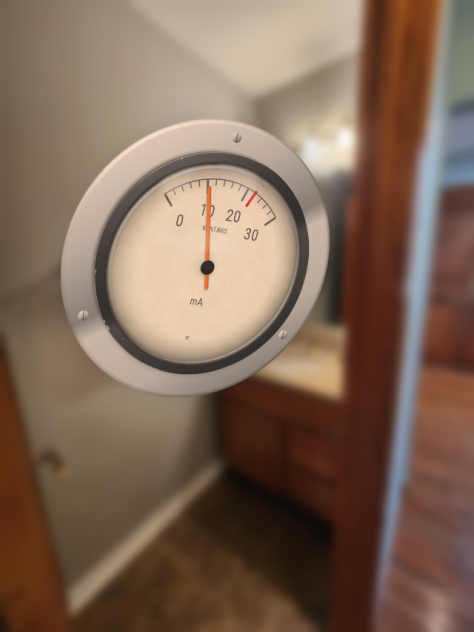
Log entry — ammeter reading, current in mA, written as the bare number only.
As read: 10
